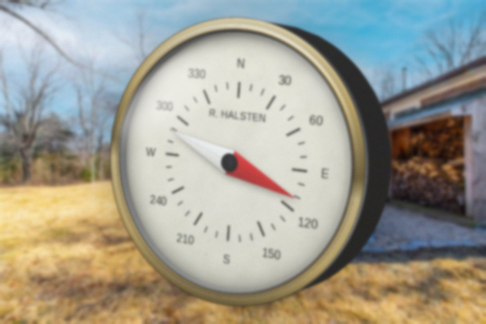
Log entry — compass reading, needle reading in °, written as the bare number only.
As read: 110
